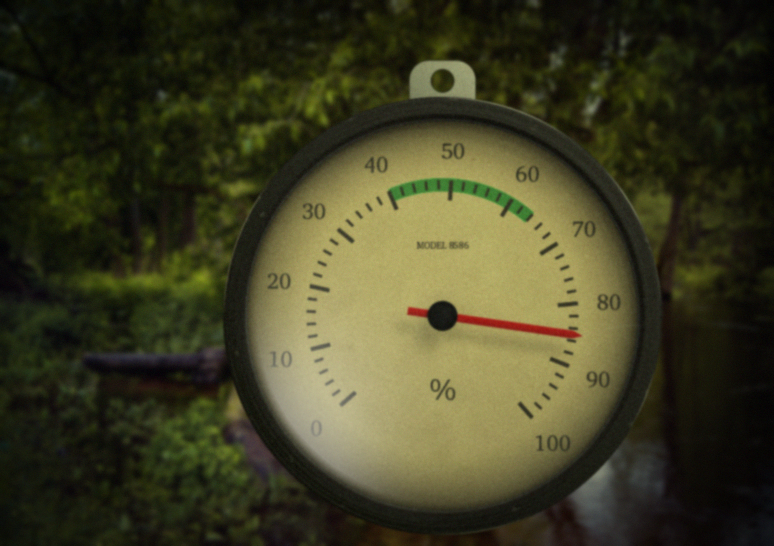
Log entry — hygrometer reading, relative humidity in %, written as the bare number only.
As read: 85
